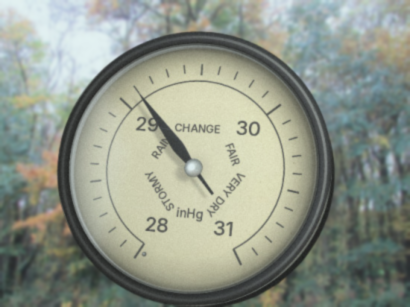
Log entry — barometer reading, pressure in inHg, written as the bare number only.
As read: 29.1
